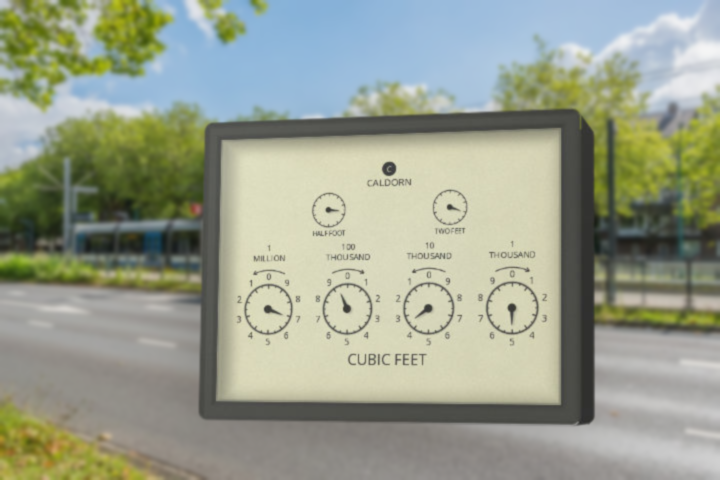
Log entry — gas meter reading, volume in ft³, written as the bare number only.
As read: 693500
